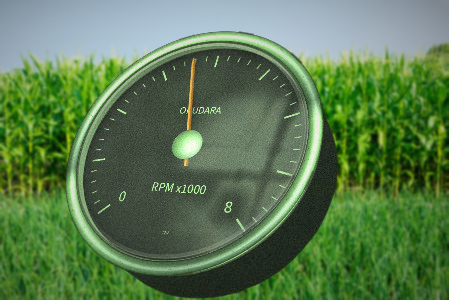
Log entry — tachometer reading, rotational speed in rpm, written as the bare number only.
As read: 3600
